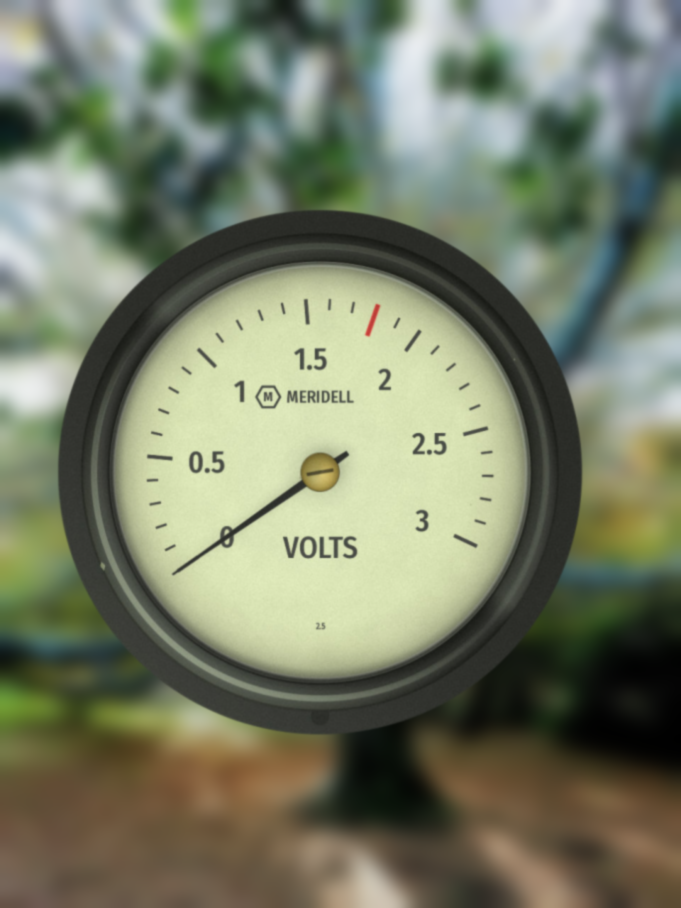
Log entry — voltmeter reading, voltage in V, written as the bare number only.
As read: 0
